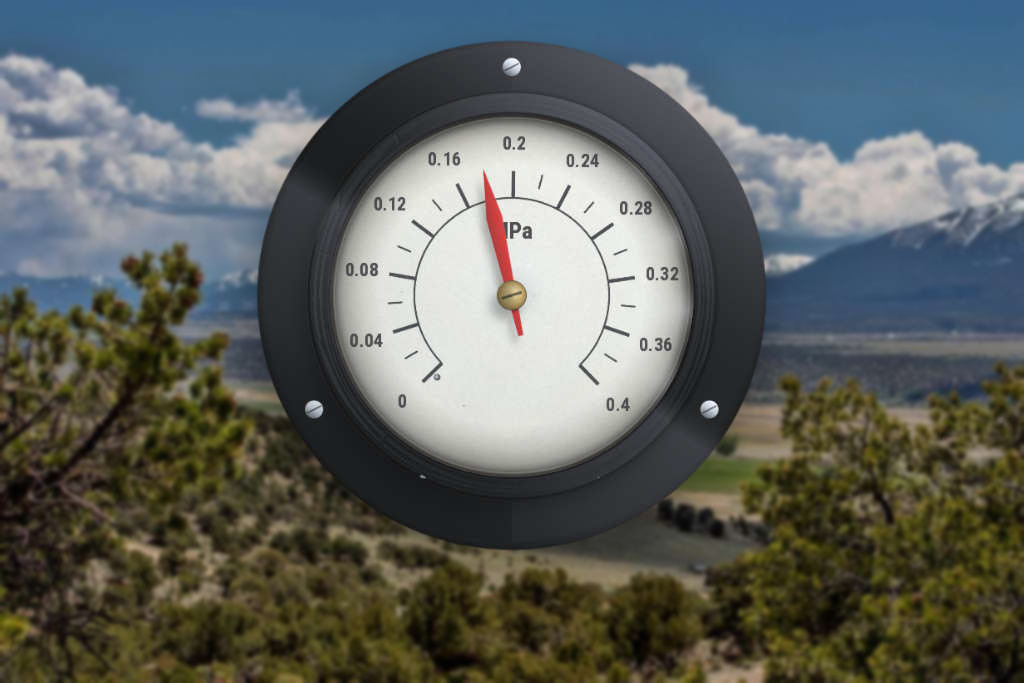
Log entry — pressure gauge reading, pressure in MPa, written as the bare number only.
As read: 0.18
